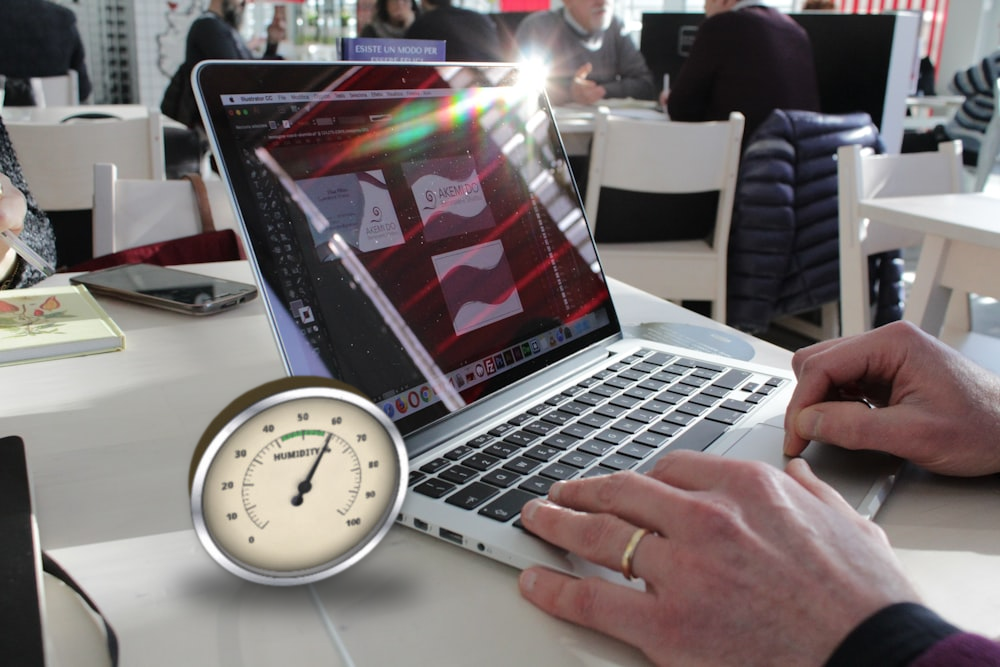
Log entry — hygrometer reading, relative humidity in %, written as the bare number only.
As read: 60
